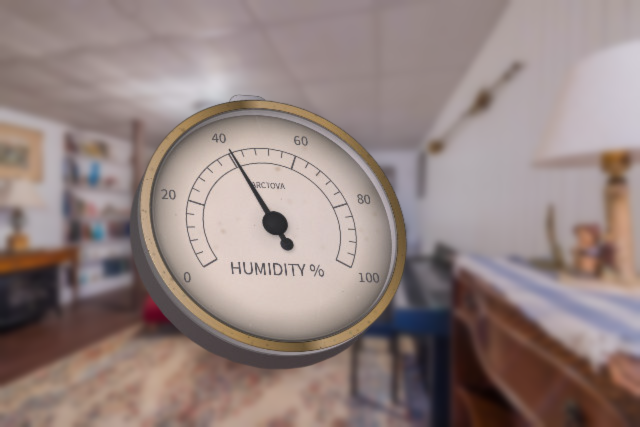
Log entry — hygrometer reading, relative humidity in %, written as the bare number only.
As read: 40
